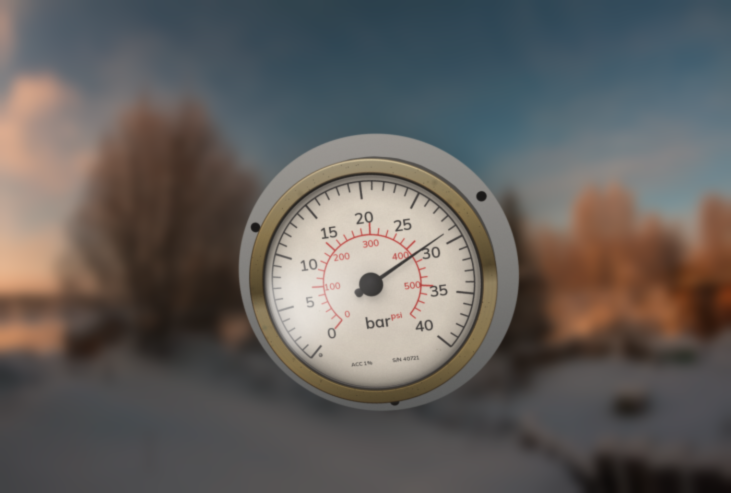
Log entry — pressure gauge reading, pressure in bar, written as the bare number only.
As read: 29
